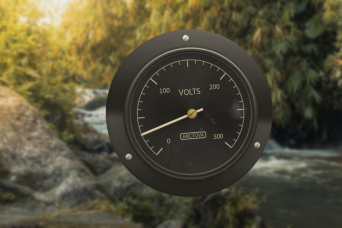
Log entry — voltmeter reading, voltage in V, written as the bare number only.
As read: 30
